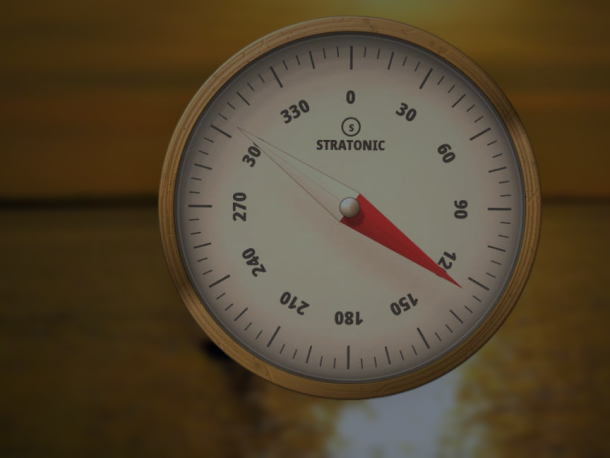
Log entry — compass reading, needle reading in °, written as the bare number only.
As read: 125
